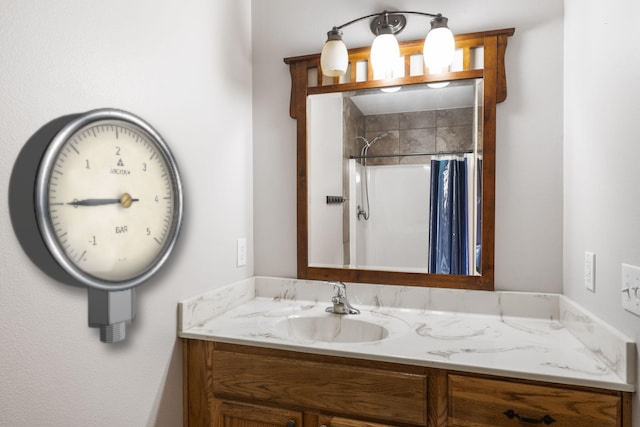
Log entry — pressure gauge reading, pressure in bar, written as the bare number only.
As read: 0
